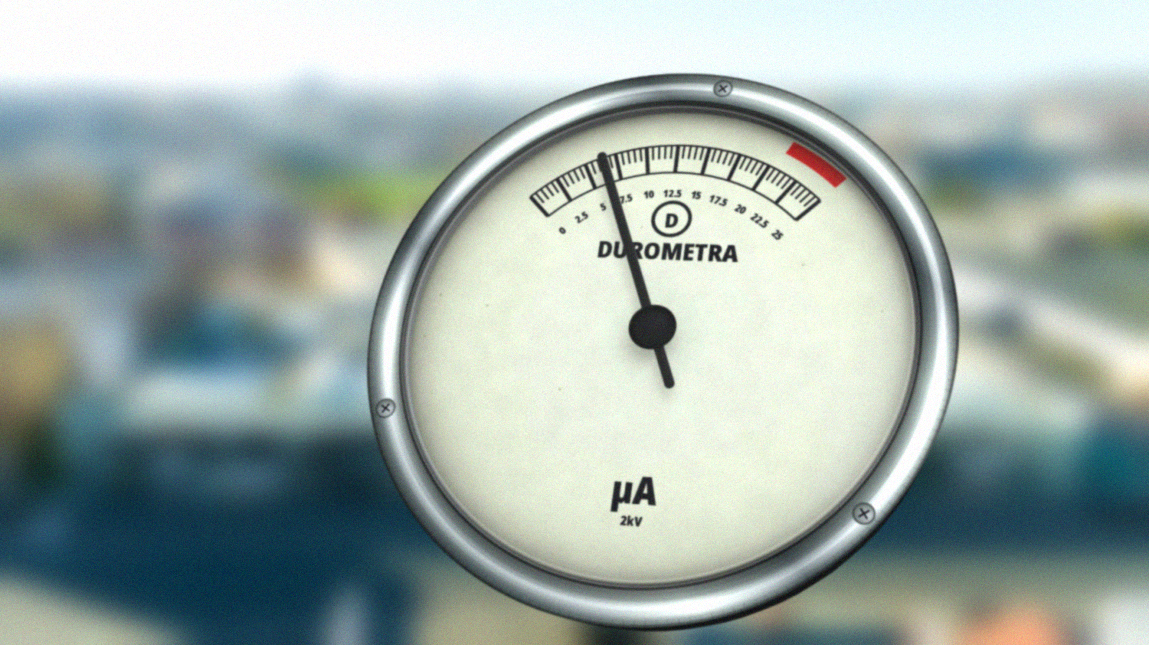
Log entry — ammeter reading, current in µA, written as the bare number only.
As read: 6.5
